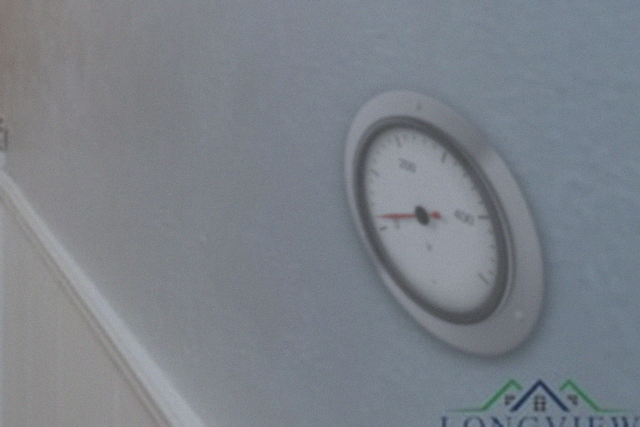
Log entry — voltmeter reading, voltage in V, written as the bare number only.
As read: 20
